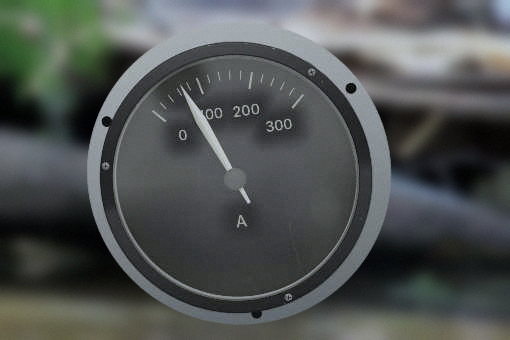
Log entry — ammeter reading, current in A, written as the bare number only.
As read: 70
